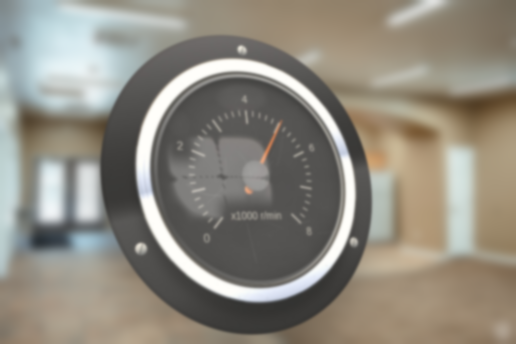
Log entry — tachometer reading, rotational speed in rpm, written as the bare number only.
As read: 5000
